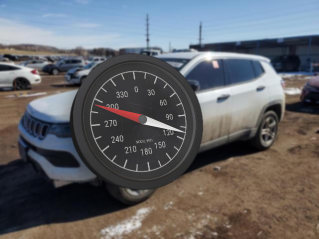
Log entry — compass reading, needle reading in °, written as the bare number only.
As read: 292.5
